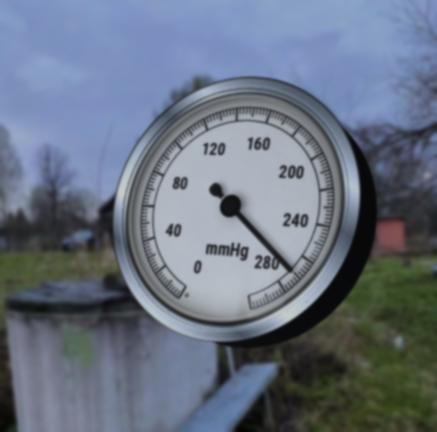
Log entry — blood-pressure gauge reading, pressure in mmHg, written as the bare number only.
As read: 270
